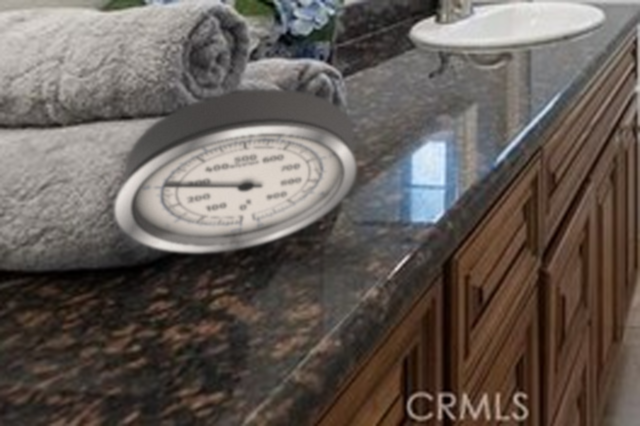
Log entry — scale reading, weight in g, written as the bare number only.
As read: 300
